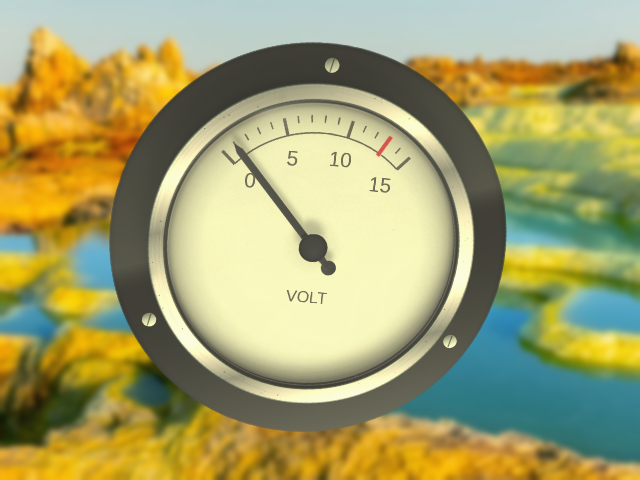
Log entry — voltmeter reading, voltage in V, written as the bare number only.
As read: 1
